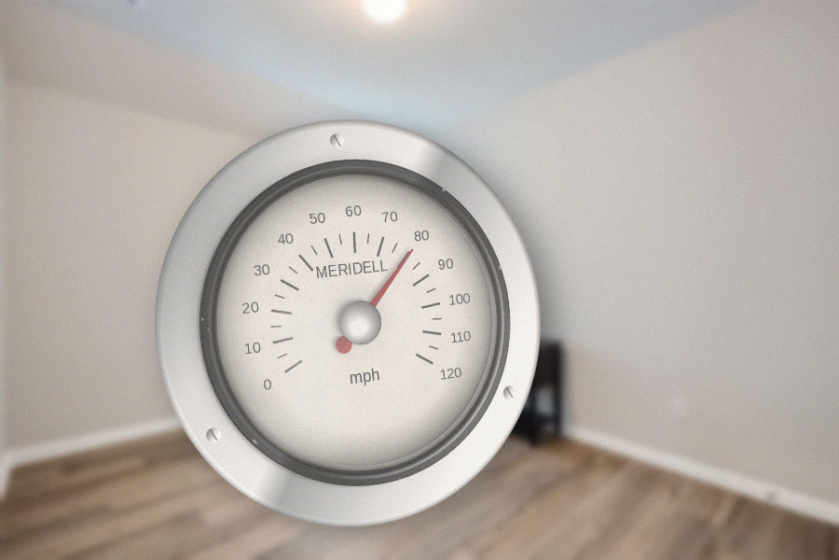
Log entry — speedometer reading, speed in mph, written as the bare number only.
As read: 80
